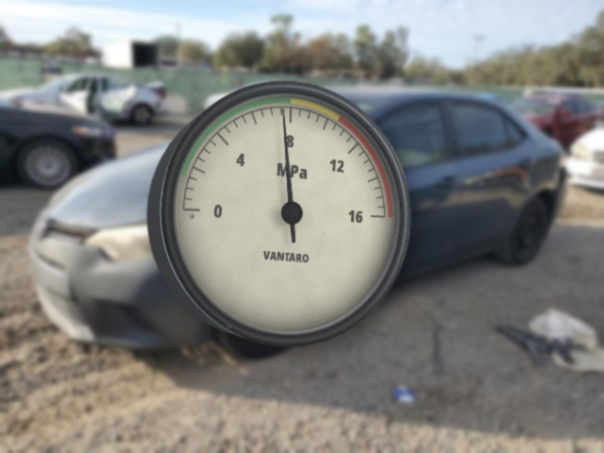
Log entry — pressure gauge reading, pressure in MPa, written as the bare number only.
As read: 7.5
